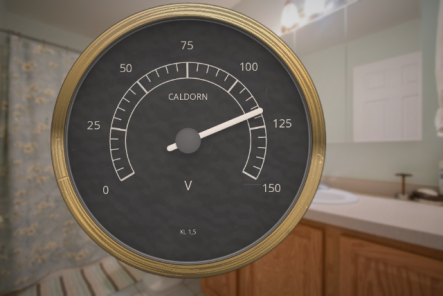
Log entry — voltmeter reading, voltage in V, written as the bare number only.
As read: 117.5
